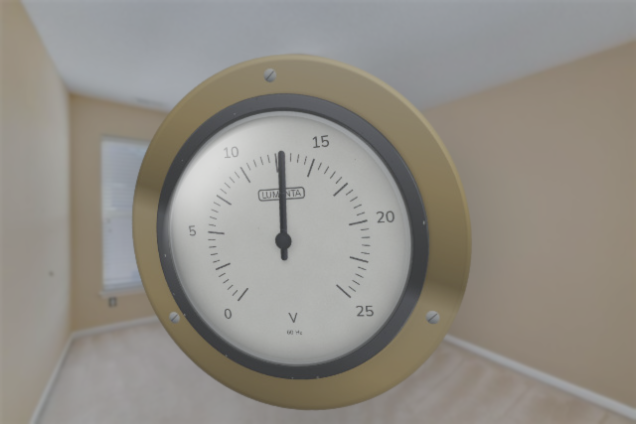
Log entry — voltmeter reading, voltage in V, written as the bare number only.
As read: 13
